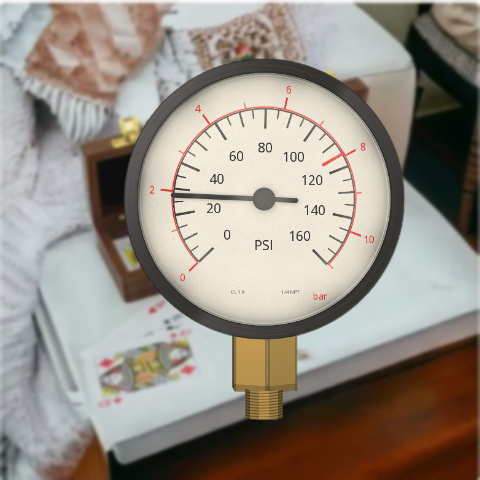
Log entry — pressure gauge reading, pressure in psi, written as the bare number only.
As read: 27.5
